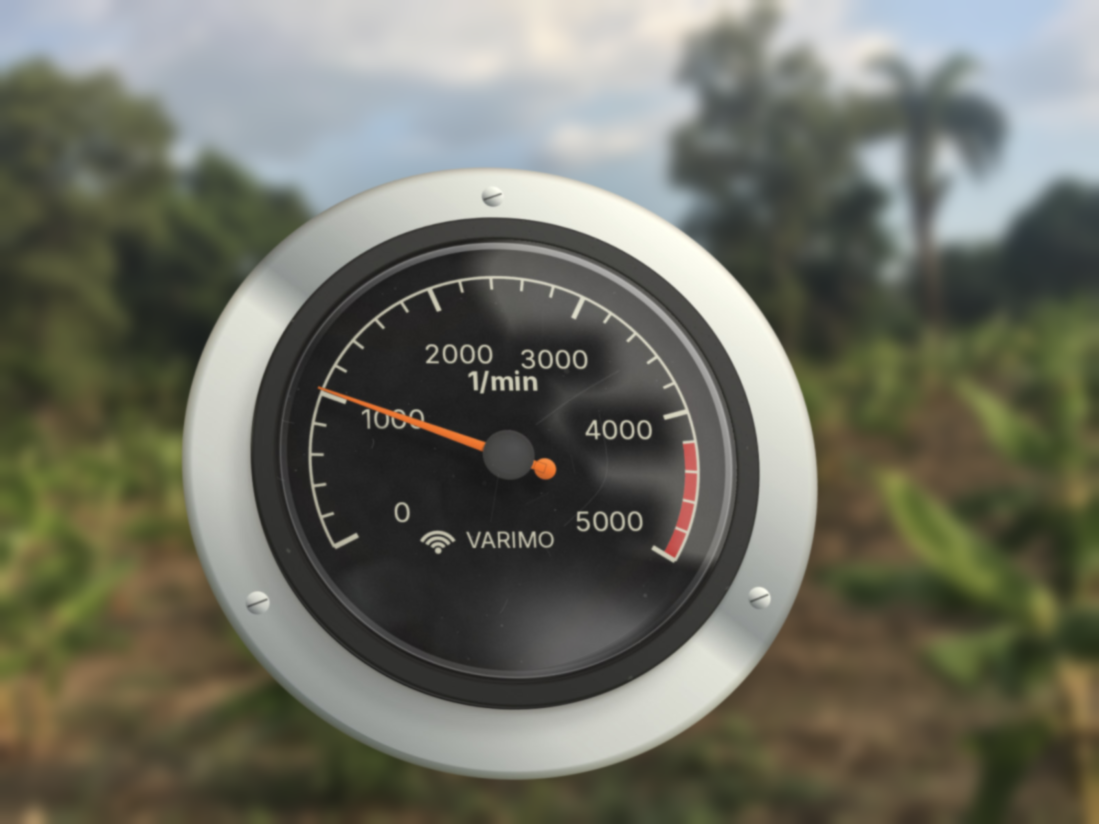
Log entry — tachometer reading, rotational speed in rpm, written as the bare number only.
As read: 1000
